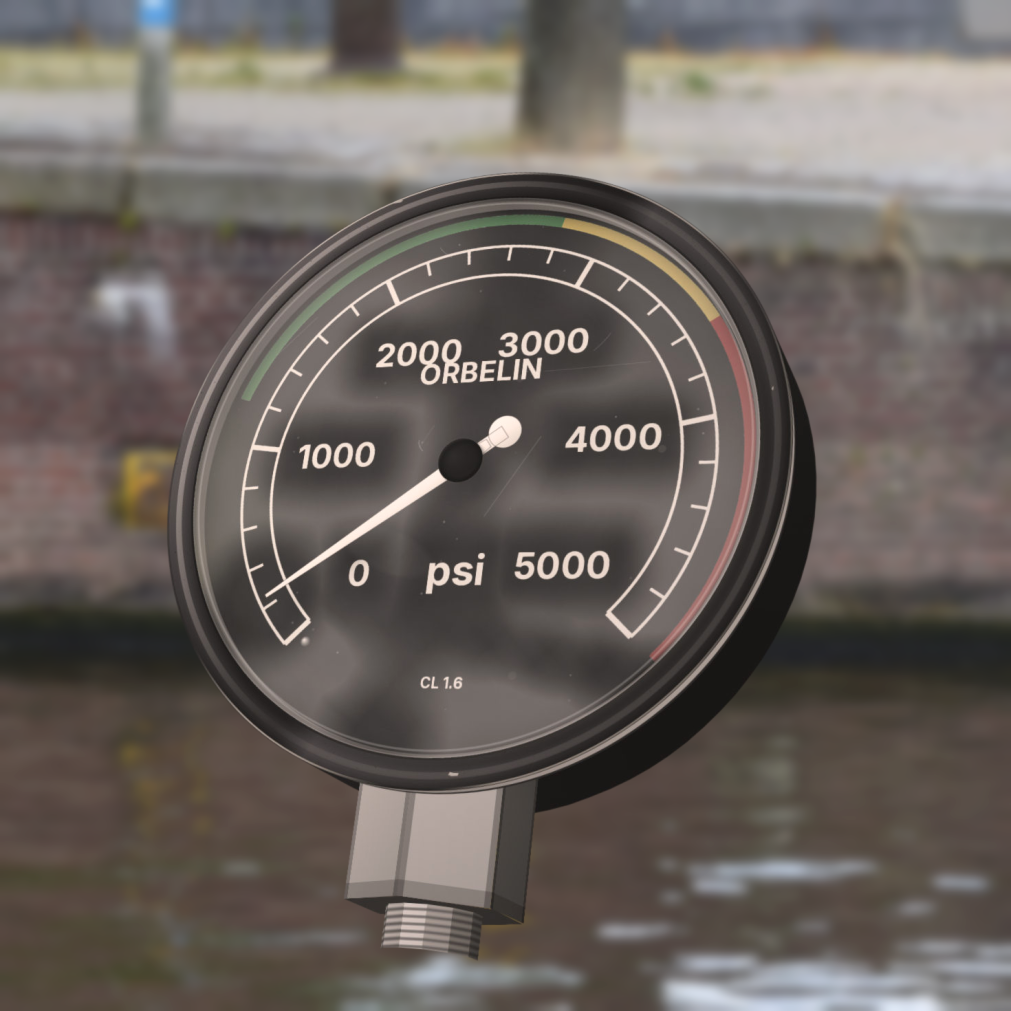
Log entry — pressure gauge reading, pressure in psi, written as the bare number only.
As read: 200
